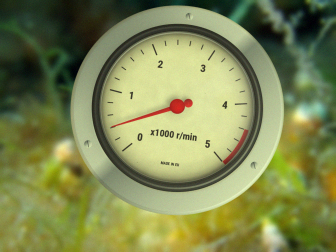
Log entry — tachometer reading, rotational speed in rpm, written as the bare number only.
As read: 400
